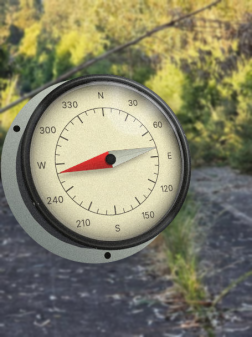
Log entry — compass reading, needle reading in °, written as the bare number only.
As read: 260
